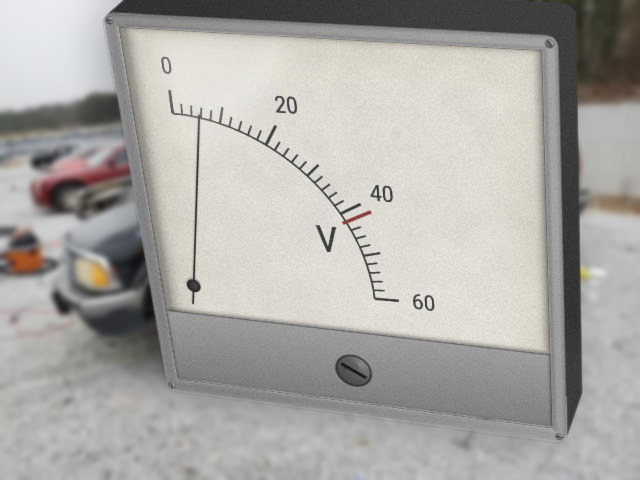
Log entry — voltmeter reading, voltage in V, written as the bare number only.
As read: 6
